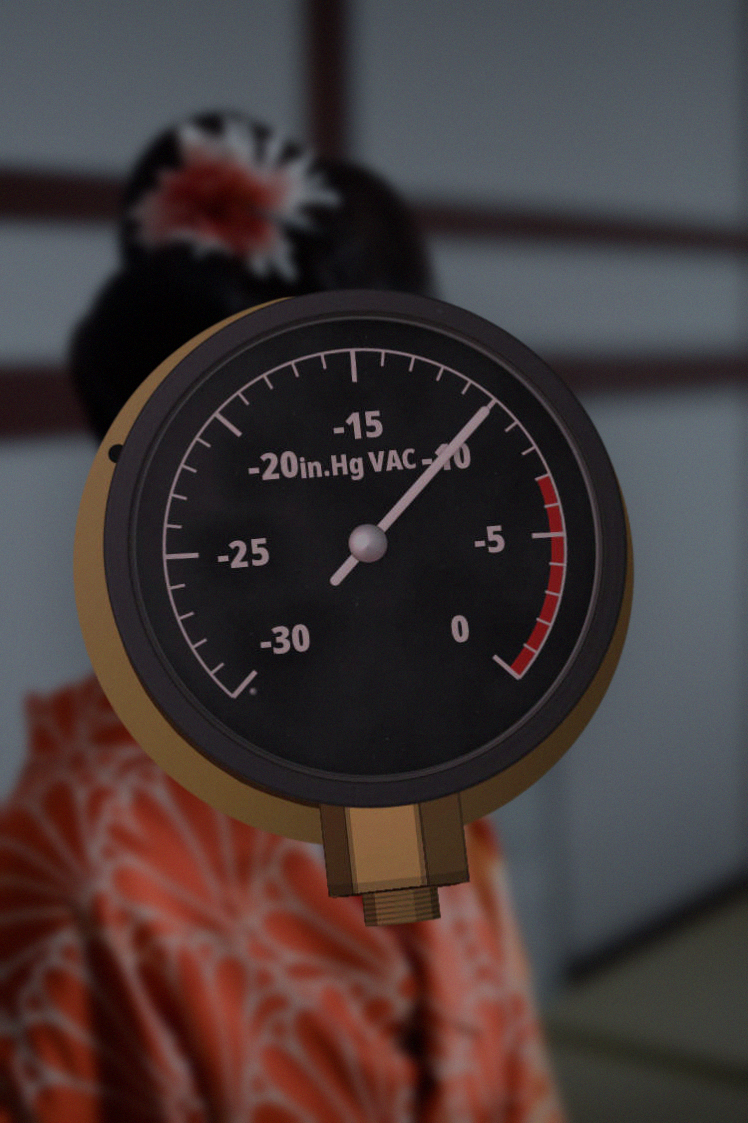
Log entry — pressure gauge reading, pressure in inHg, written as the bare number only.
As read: -10
